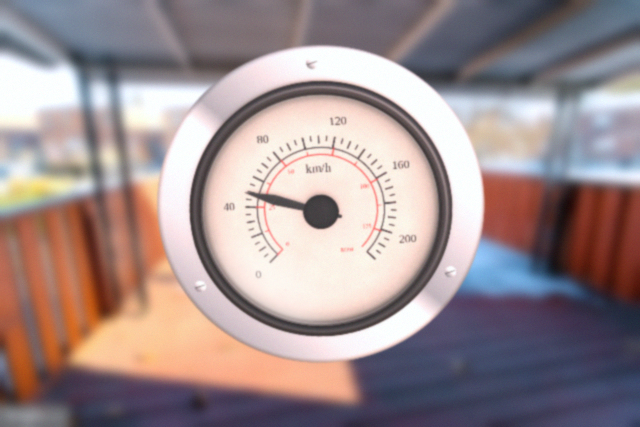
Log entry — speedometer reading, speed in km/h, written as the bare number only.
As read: 50
